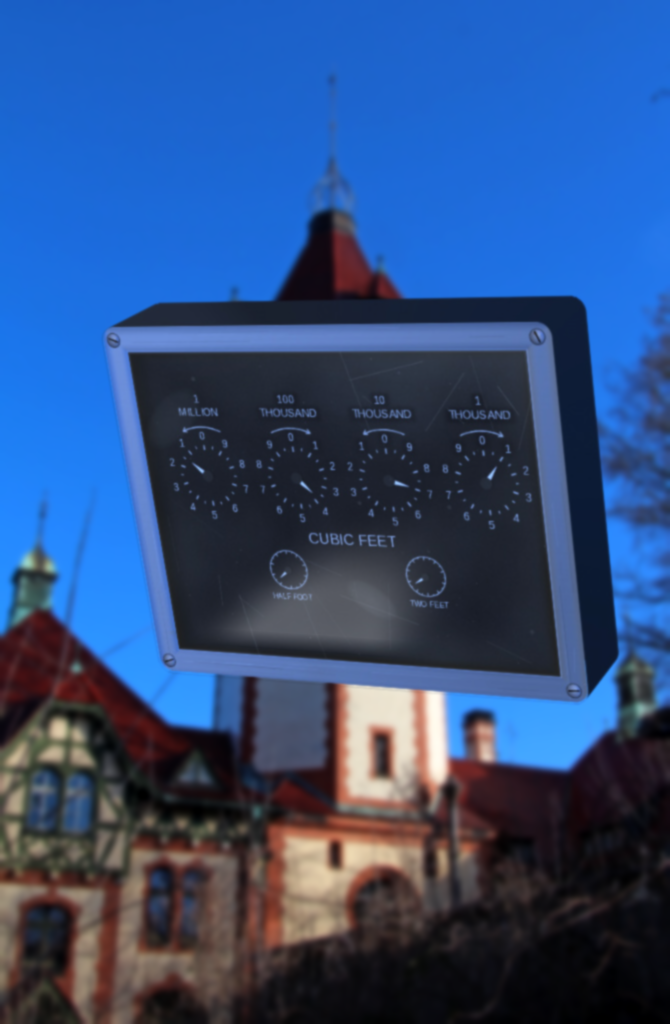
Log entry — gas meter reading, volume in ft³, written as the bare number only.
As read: 137100
